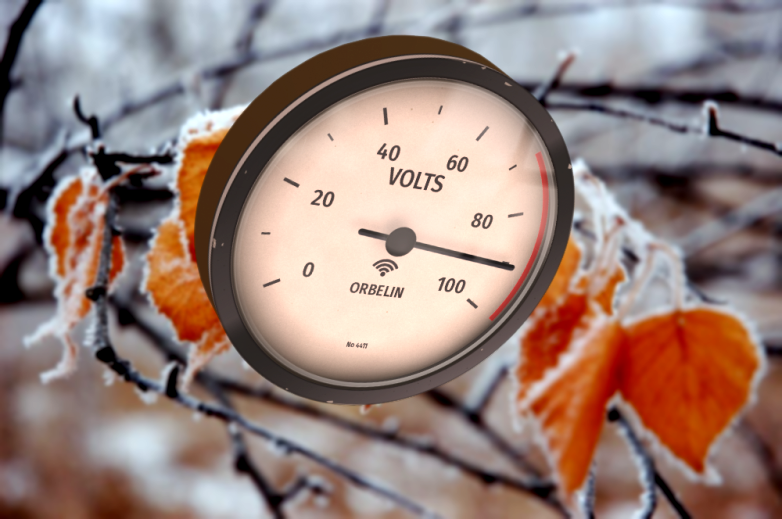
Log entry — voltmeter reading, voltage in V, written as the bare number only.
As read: 90
